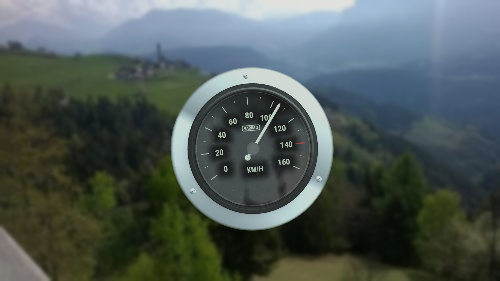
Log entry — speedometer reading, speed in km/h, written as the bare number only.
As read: 105
